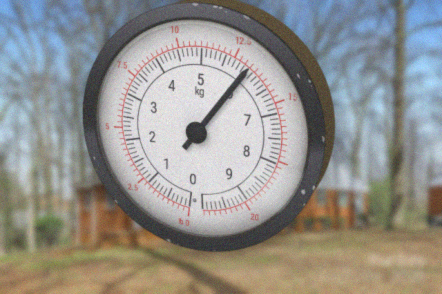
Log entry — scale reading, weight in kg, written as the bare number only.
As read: 6
